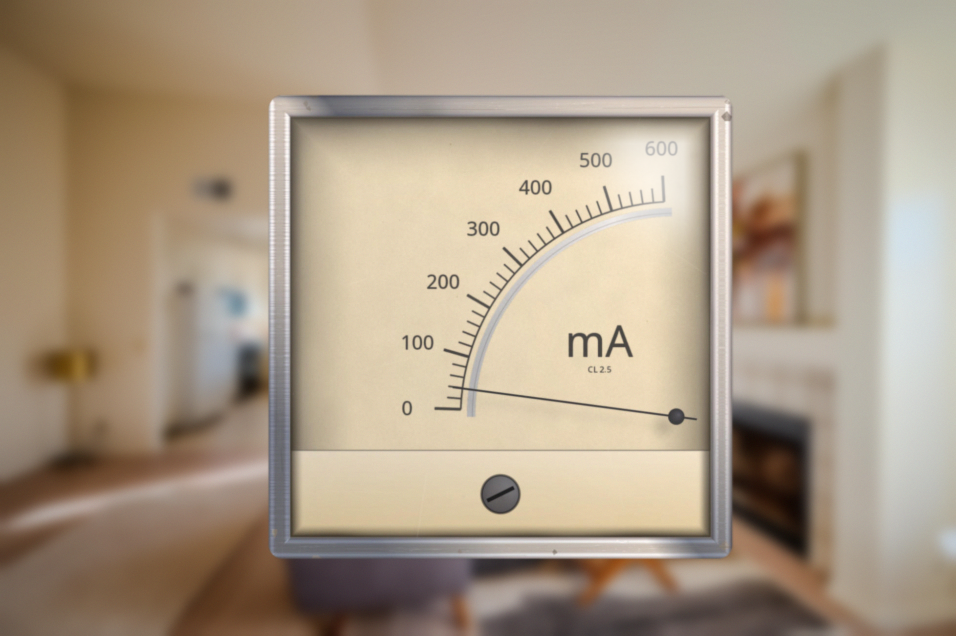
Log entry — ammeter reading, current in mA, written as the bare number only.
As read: 40
